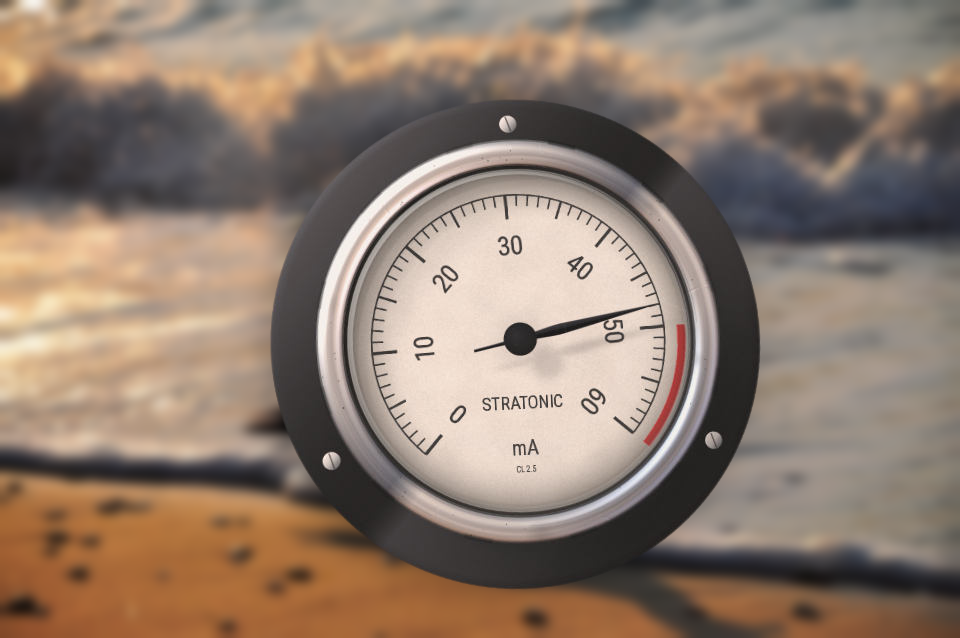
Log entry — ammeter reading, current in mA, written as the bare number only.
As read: 48
